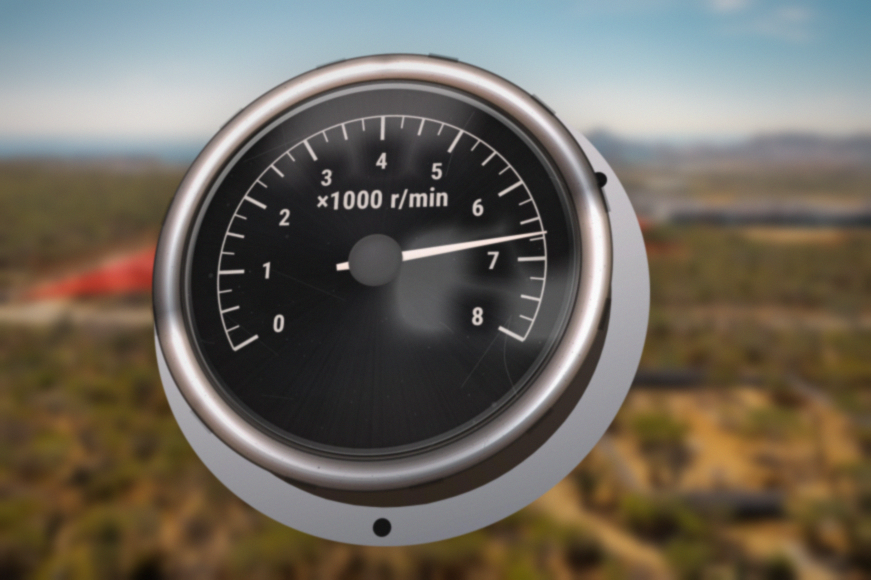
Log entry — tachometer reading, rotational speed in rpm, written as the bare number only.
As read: 6750
